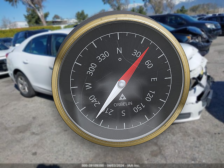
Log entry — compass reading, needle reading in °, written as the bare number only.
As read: 40
